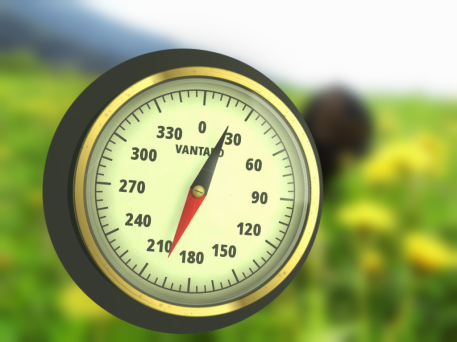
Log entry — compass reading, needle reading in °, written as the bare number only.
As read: 200
